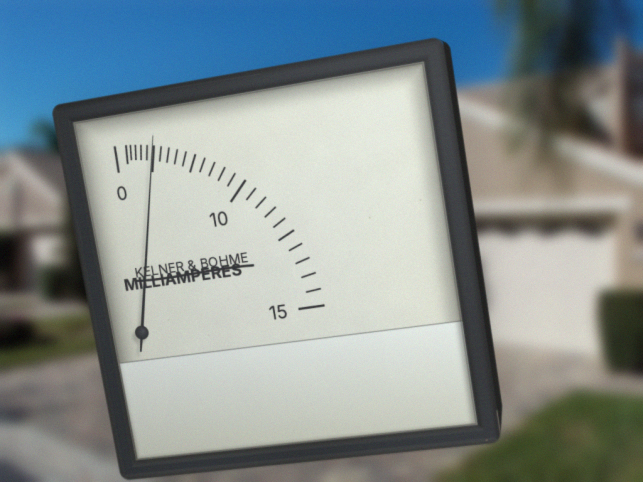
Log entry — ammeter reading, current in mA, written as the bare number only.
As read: 5
